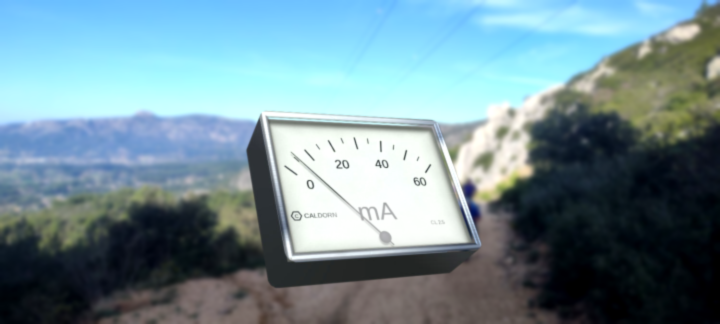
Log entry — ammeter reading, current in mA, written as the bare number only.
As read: 5
